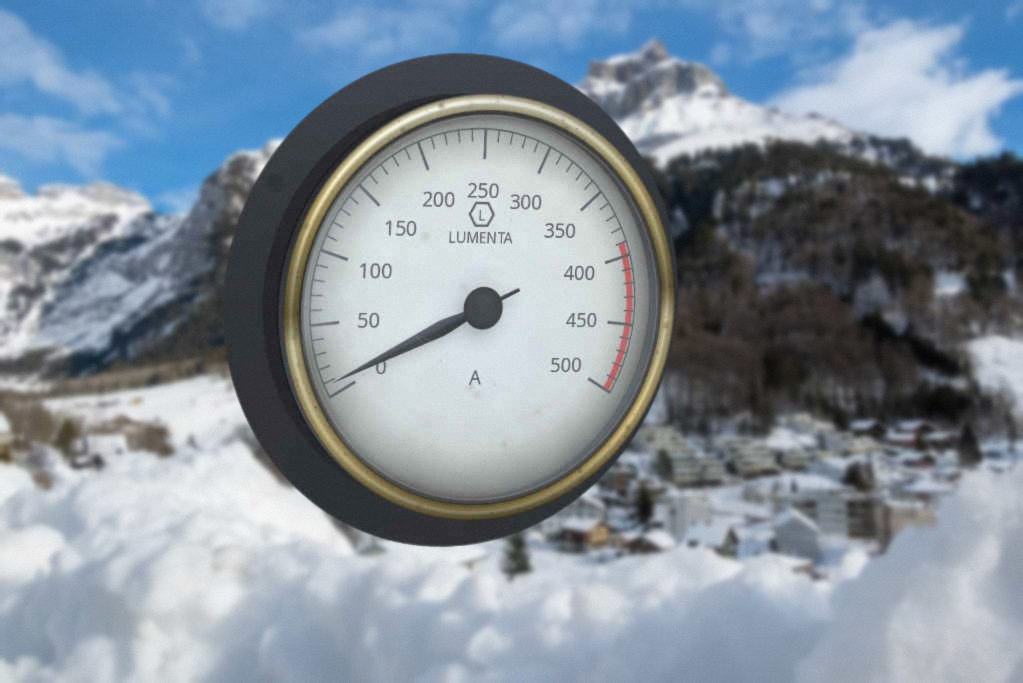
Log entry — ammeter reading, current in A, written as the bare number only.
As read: 10
